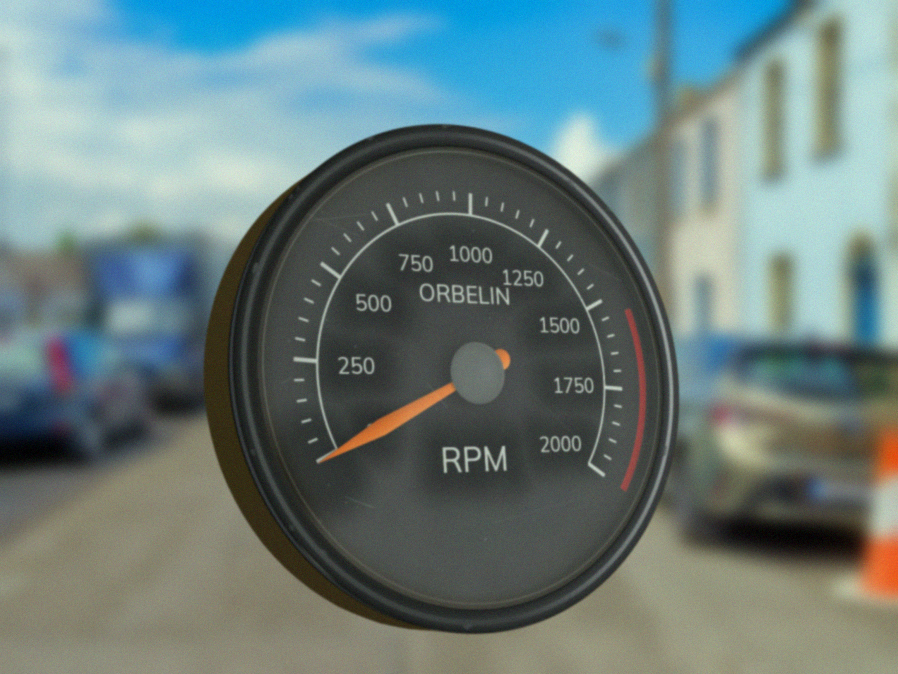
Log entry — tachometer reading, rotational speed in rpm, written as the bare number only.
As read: 0
